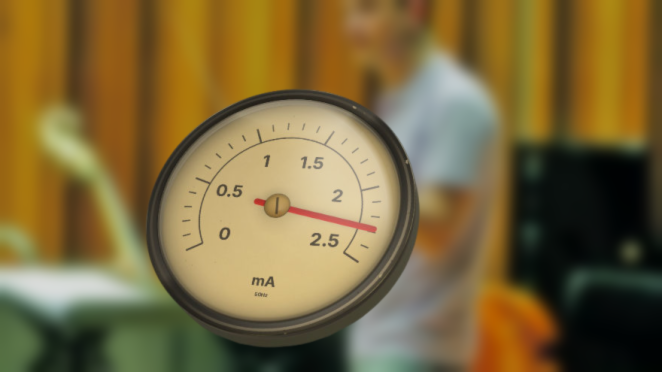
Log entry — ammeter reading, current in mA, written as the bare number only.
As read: 2.3
